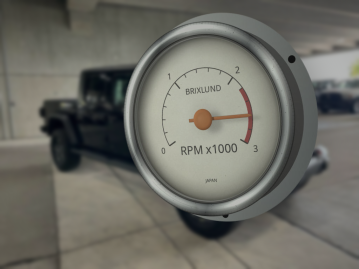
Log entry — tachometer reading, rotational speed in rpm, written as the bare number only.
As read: 2600
